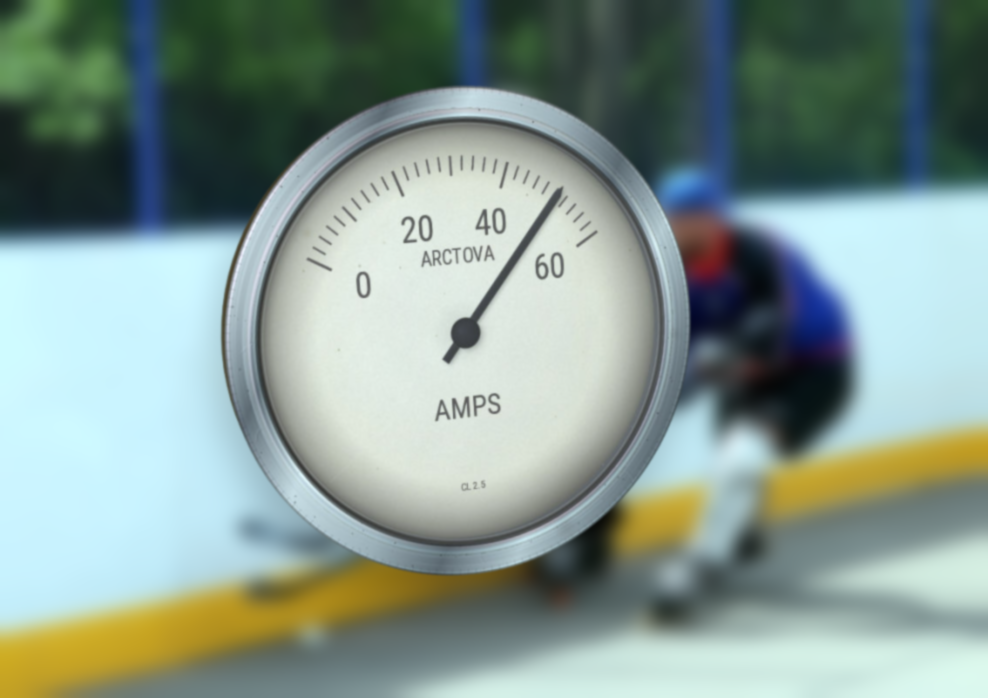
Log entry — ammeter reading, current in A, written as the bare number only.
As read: 50
